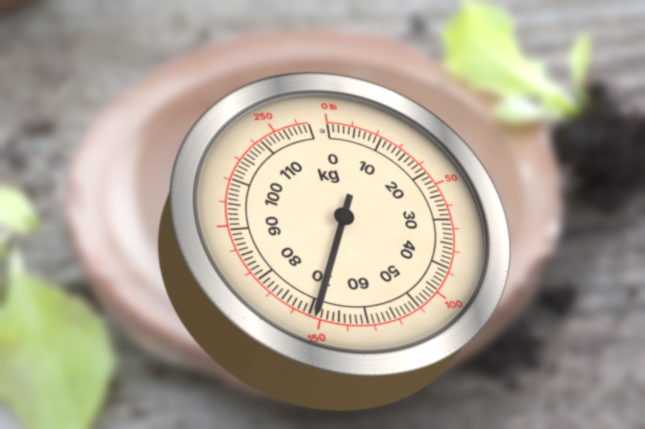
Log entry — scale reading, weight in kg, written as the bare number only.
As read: 69
